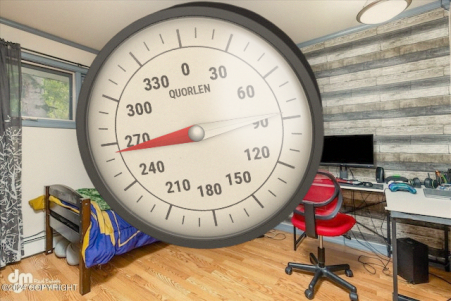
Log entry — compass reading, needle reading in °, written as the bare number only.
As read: 265
